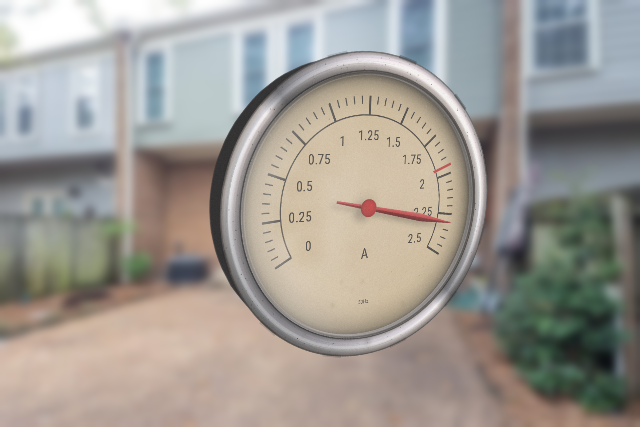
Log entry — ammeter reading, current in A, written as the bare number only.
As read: 2.3
